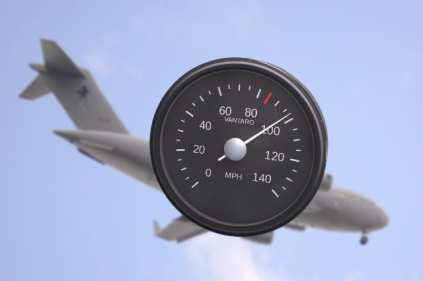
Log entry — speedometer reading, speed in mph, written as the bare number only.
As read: 97.5
